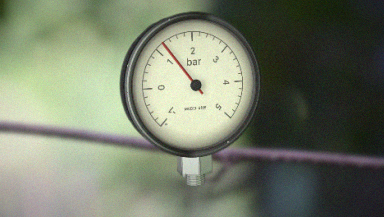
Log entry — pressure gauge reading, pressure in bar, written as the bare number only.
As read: 1.2
